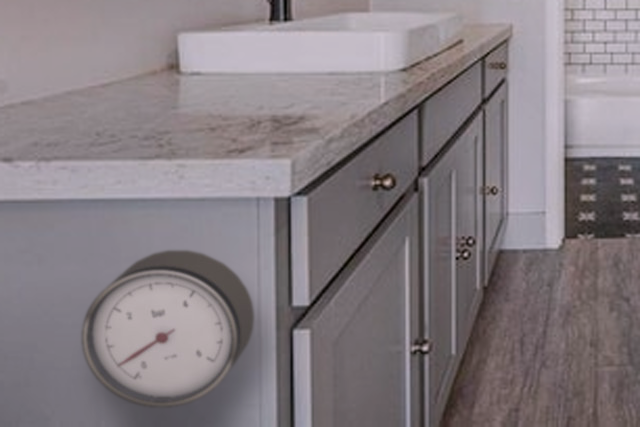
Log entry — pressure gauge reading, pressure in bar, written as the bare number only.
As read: 0.5
